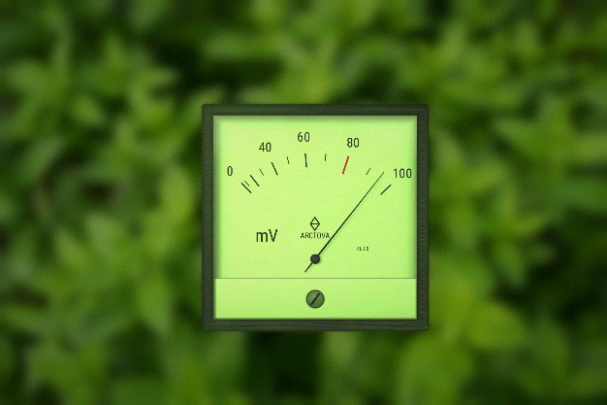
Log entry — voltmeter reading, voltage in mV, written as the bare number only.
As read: 95
